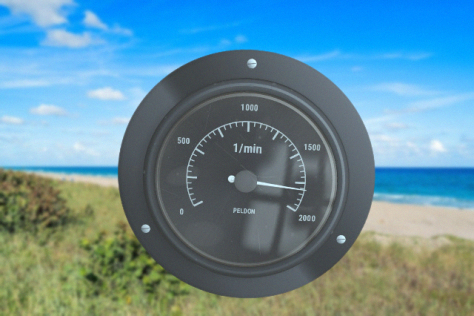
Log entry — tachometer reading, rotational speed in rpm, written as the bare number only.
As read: 1800
